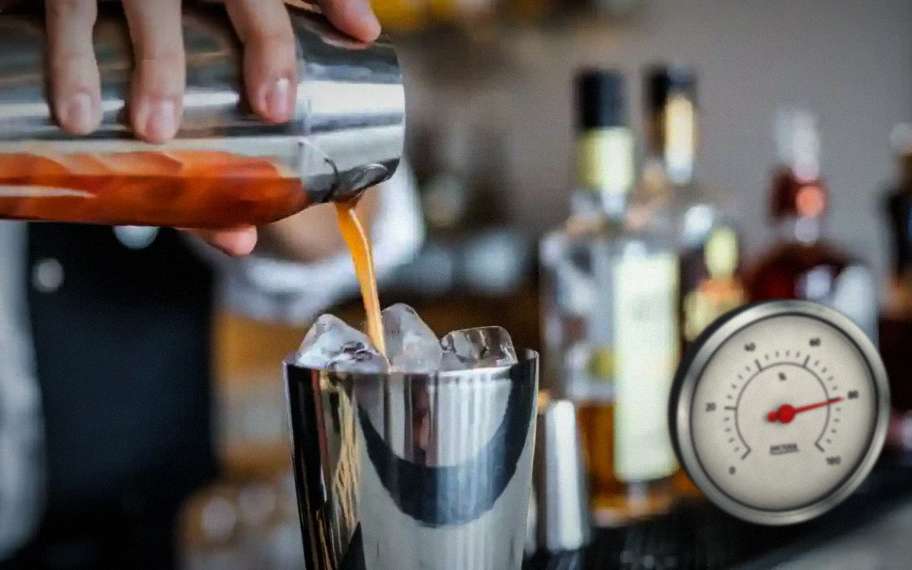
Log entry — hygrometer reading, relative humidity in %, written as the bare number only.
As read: 80
